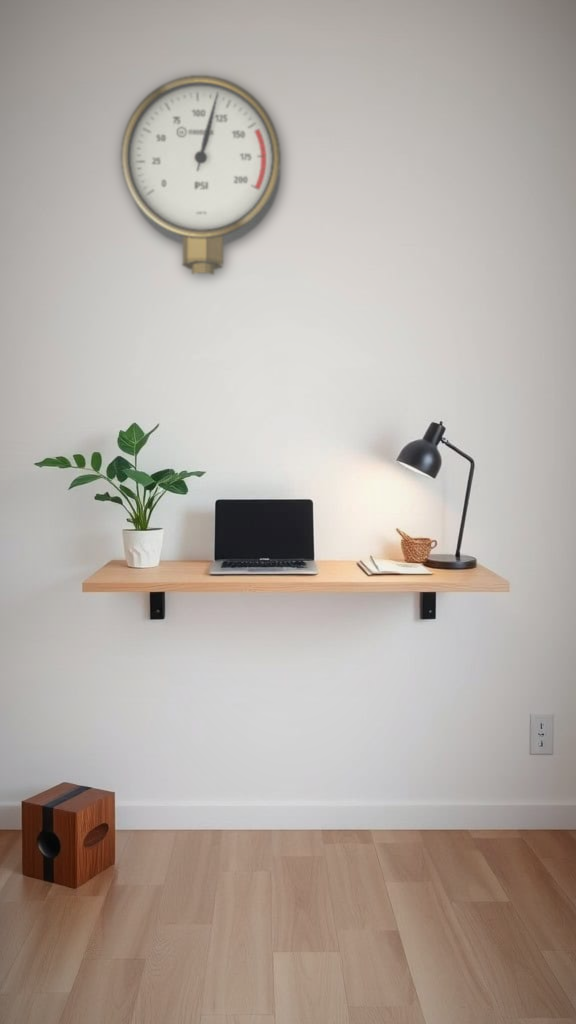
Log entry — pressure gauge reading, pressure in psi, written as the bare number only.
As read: 115
